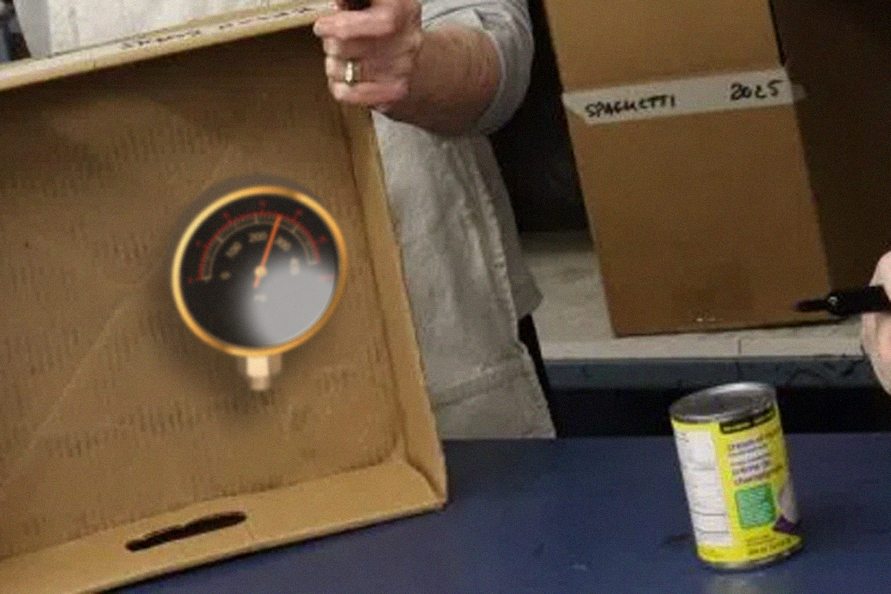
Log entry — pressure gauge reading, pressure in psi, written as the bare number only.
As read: 250
